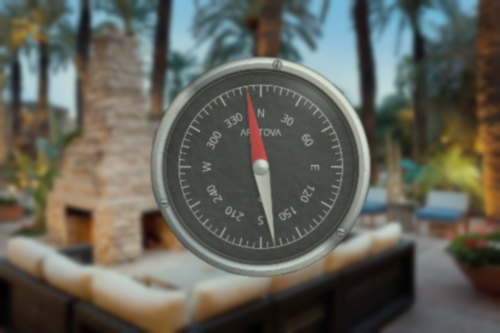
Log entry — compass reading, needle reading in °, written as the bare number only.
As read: 350
